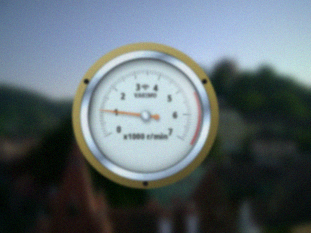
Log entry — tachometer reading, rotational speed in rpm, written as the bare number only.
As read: 1000
